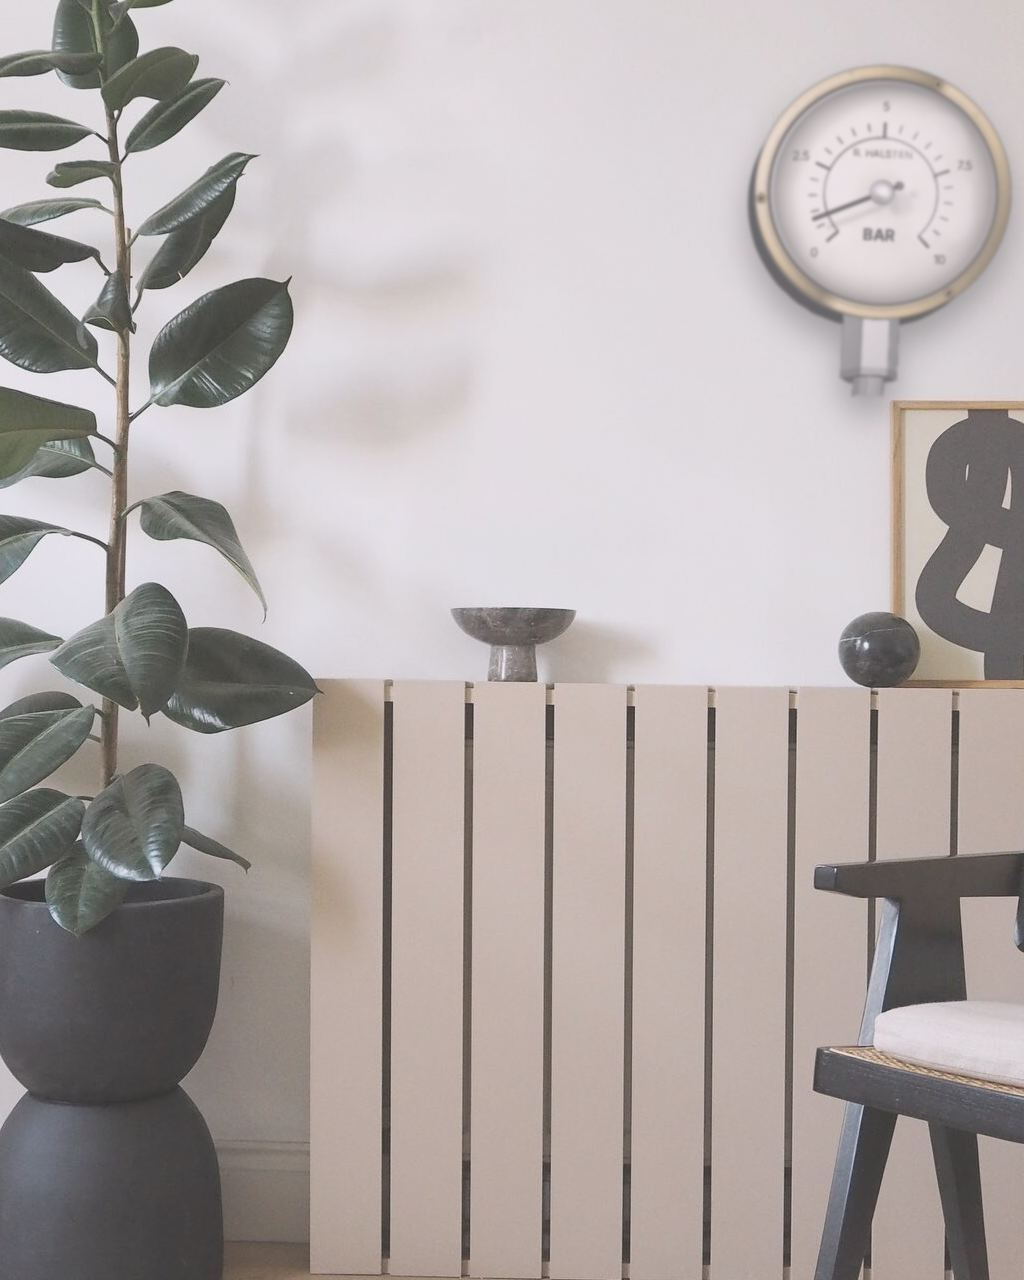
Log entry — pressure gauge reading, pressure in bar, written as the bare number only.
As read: 0.75
